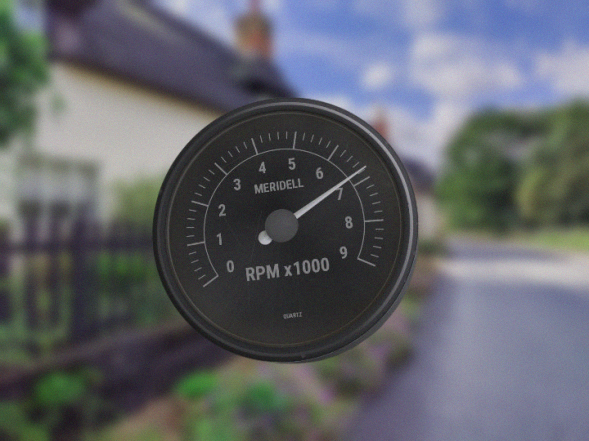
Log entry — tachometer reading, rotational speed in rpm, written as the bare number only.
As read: 6800
